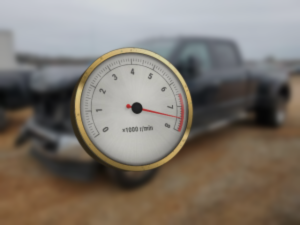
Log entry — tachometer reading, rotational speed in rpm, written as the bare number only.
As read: 7500
